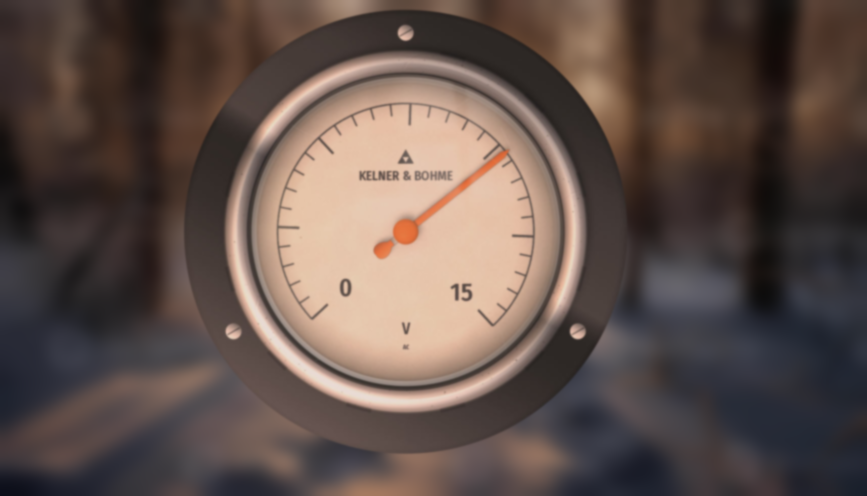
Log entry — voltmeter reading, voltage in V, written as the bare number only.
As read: 10.25
